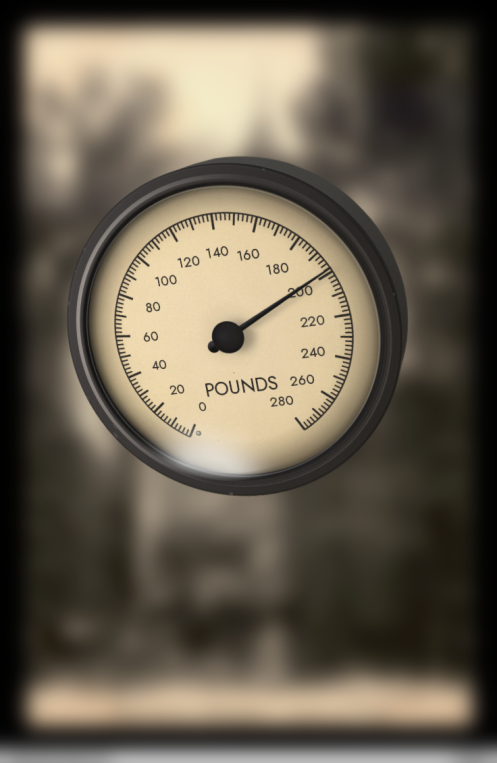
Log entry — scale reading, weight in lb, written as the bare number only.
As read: 198
